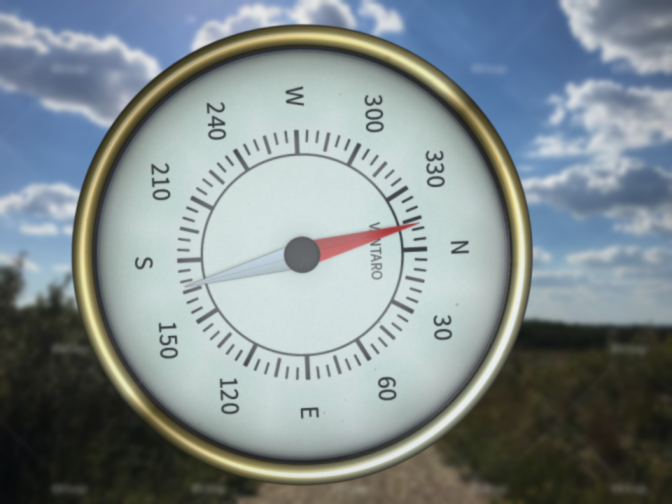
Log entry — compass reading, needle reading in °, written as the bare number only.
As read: 347.5
